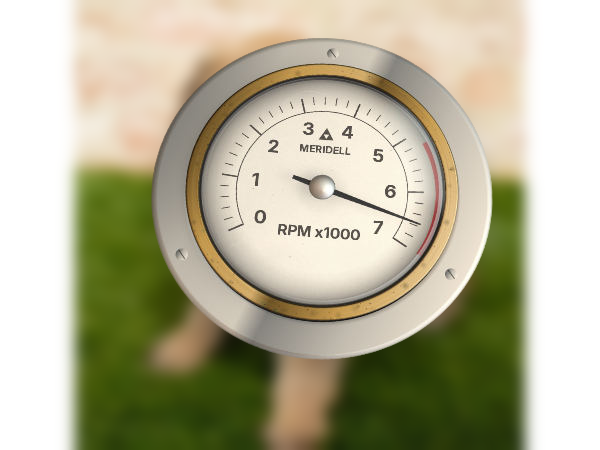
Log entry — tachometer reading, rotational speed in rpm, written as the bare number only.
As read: 6600
